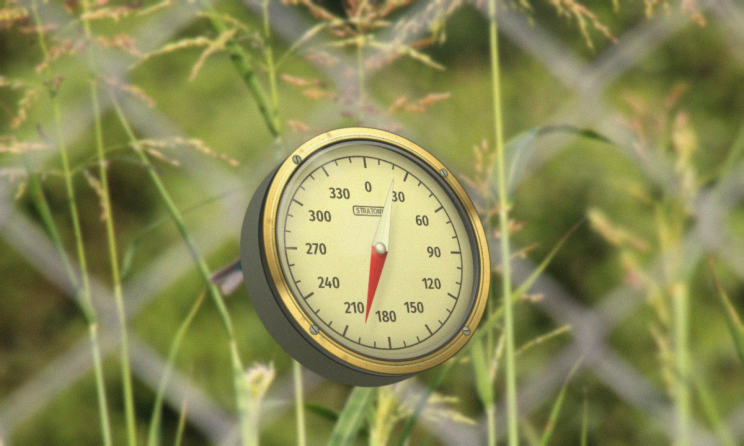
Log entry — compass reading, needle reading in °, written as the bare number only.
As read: 200
